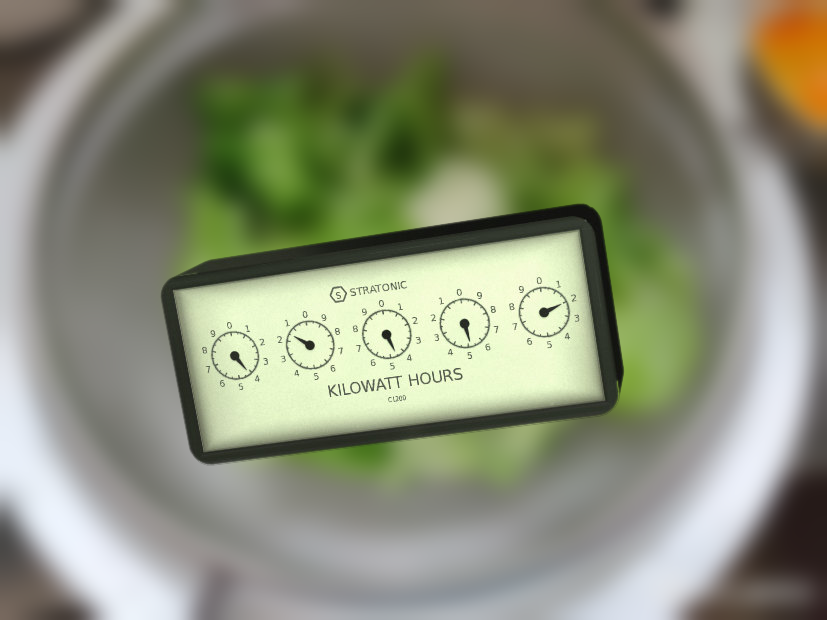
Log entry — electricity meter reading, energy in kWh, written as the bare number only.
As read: 41452
